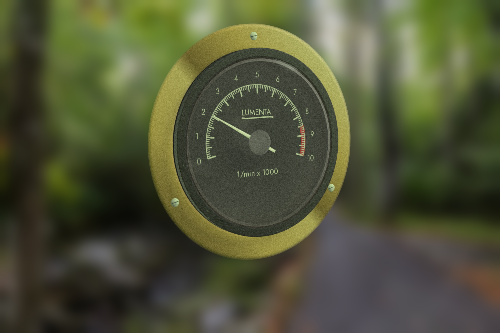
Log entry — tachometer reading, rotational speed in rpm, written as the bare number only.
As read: 2000
